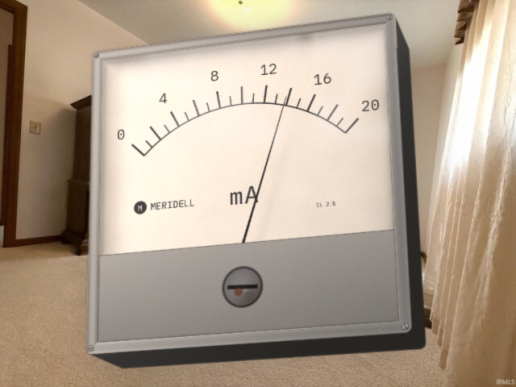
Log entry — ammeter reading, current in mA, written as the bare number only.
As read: 14
